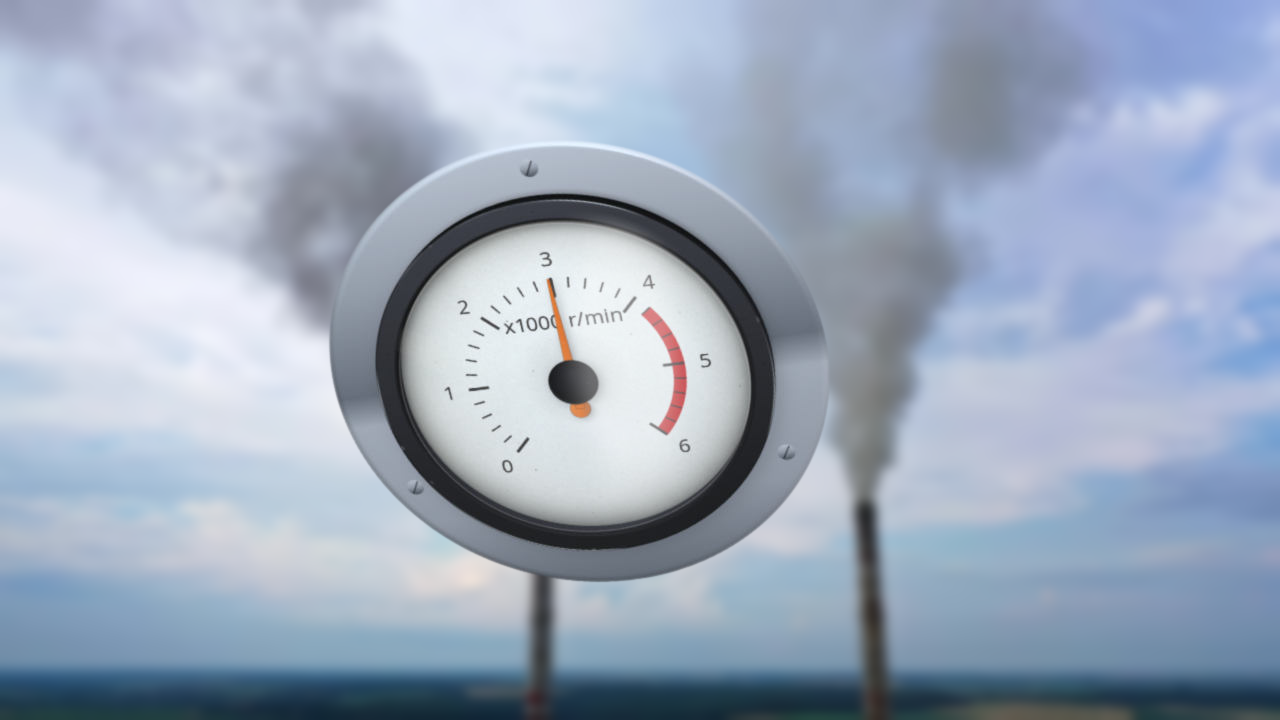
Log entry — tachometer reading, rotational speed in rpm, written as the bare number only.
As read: 3000
